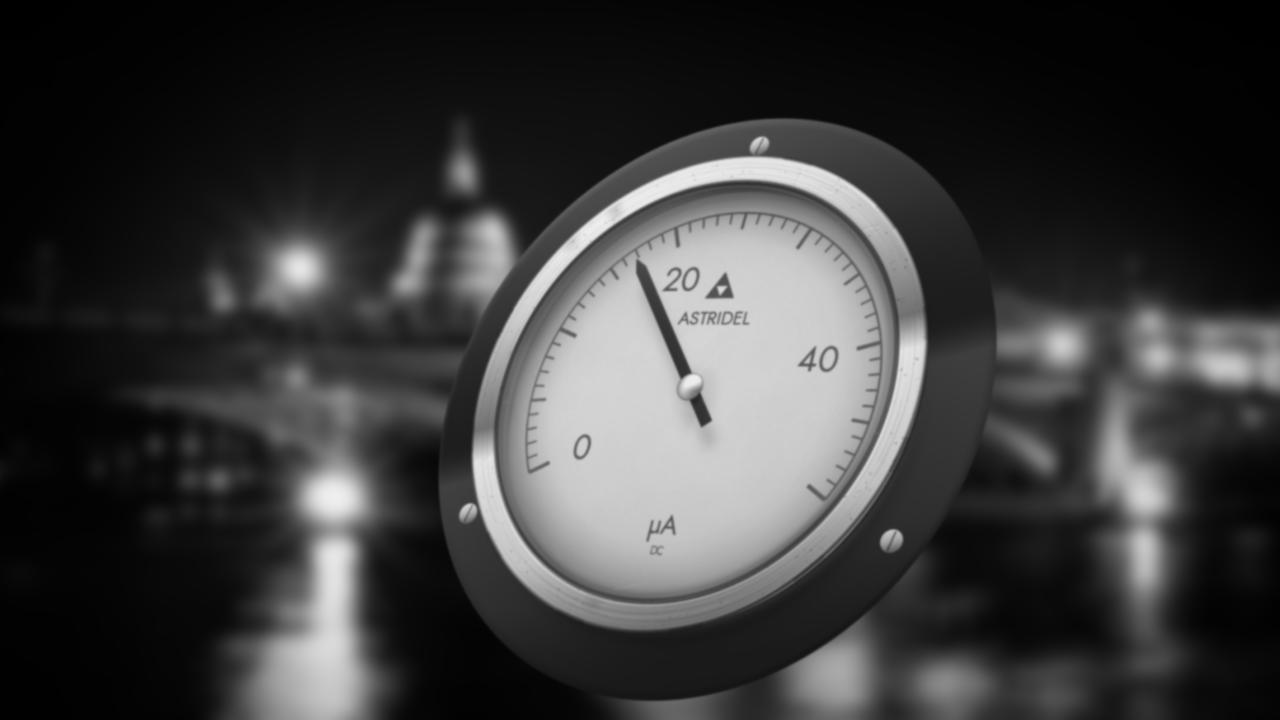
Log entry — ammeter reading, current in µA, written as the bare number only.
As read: 17
